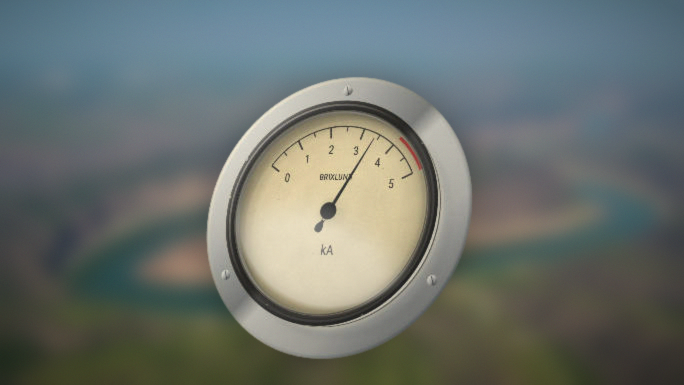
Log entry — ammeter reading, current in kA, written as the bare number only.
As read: 3.5
